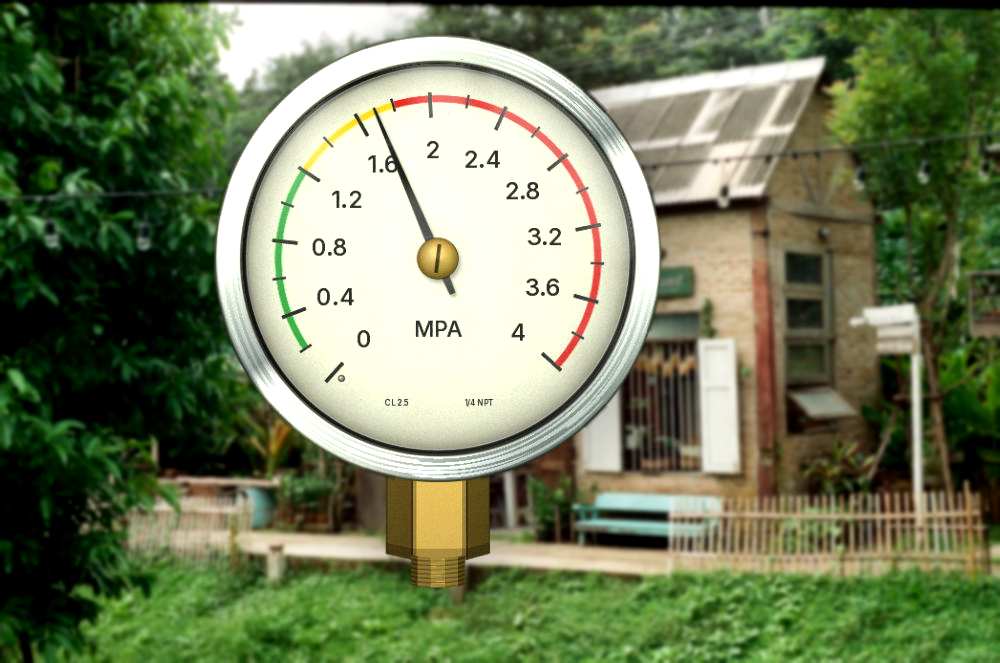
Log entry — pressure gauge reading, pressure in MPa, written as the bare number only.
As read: 1.7
